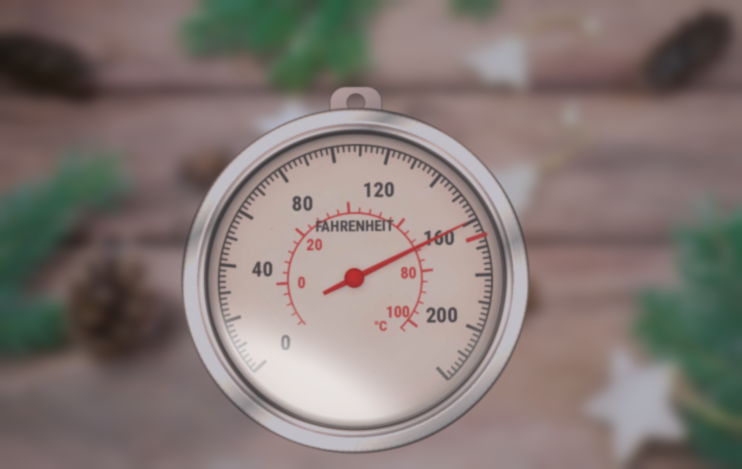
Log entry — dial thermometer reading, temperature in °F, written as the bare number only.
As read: 160
